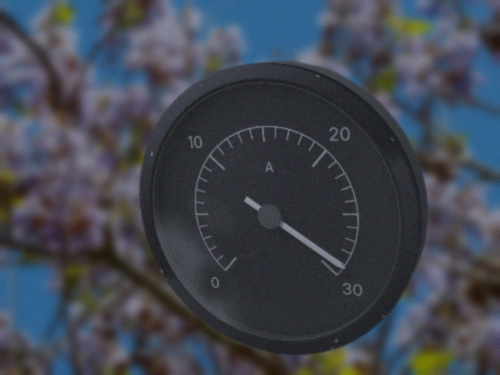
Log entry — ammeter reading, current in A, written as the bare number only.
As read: 29
